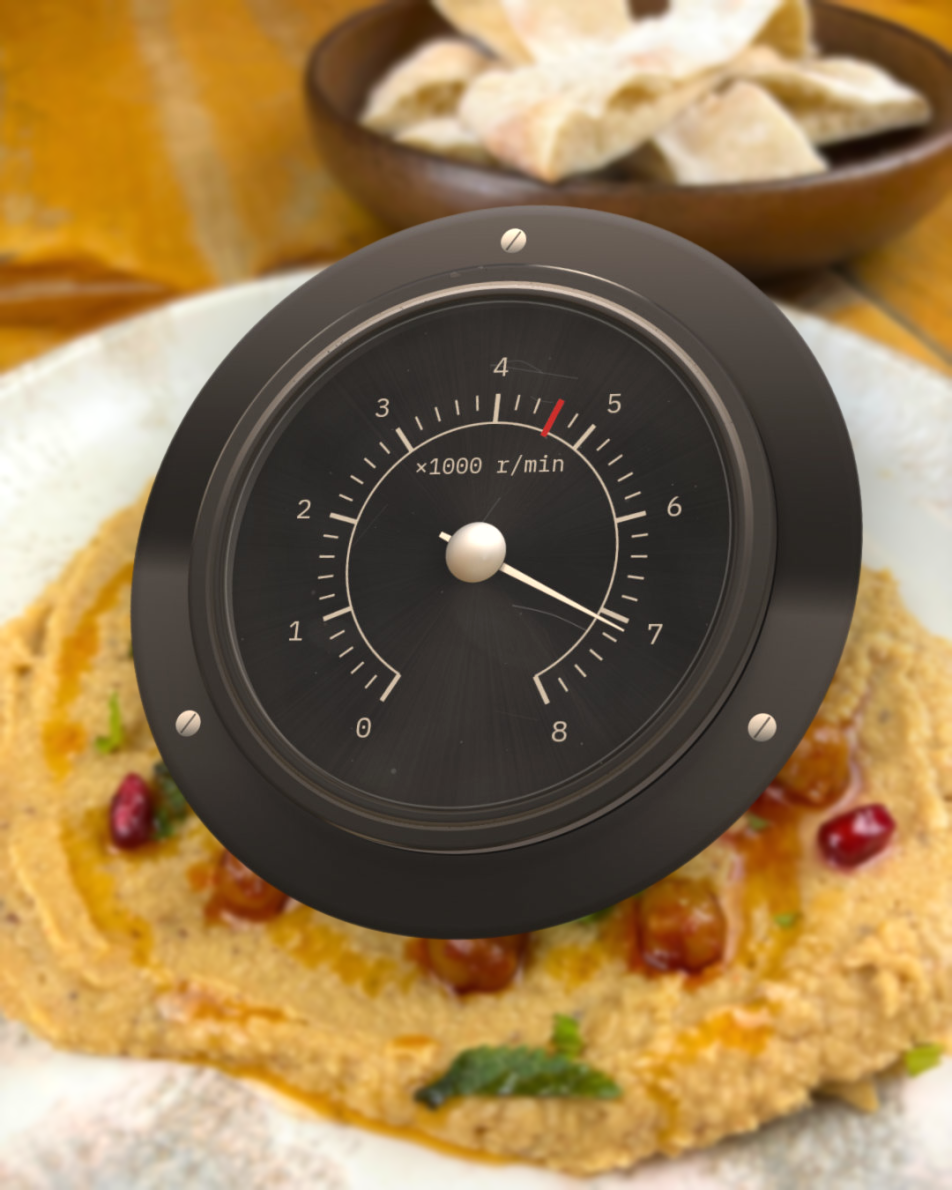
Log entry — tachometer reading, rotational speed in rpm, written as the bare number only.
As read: 7100
